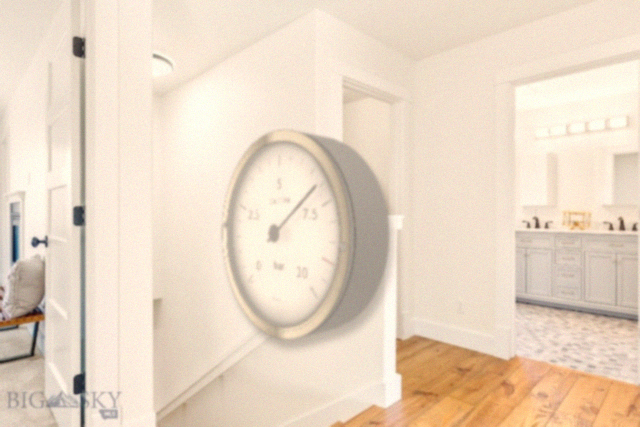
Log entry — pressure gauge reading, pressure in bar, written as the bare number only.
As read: 7
